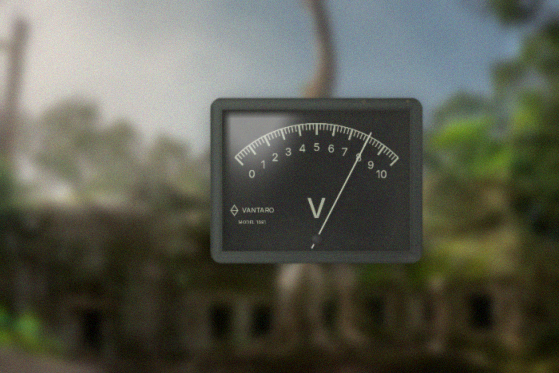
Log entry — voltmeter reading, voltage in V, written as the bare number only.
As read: 8
